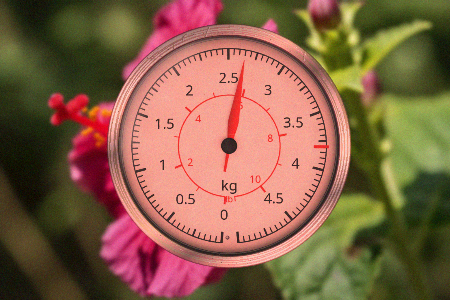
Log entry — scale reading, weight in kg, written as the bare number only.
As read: 2.65
